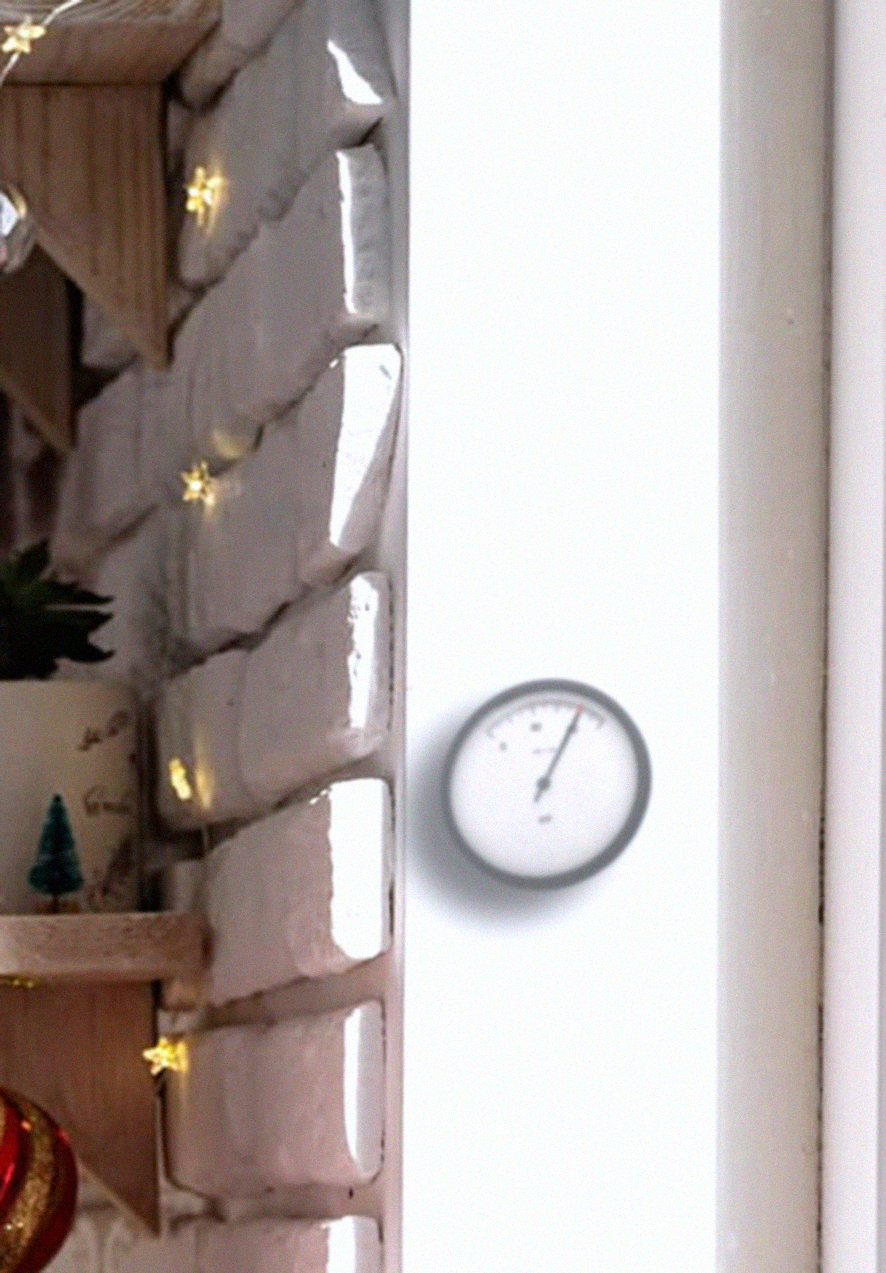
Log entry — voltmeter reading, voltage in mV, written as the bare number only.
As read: 80
